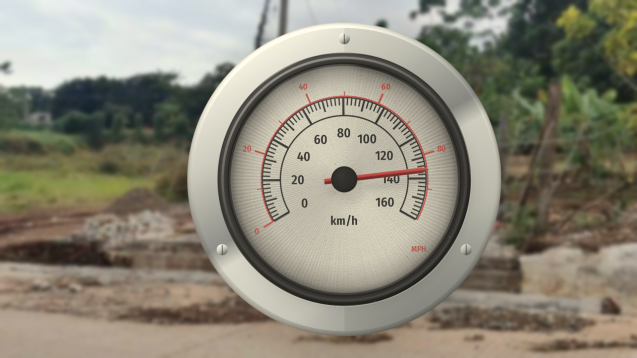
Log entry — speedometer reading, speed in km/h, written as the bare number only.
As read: 136
